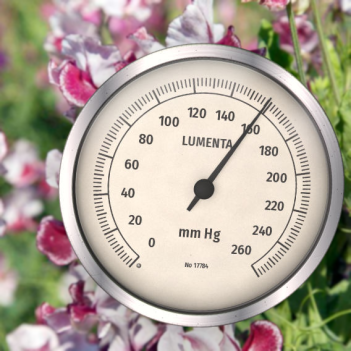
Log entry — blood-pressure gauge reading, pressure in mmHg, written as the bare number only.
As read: 158
